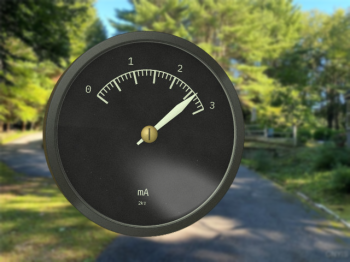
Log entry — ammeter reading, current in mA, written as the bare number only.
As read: 2.6
